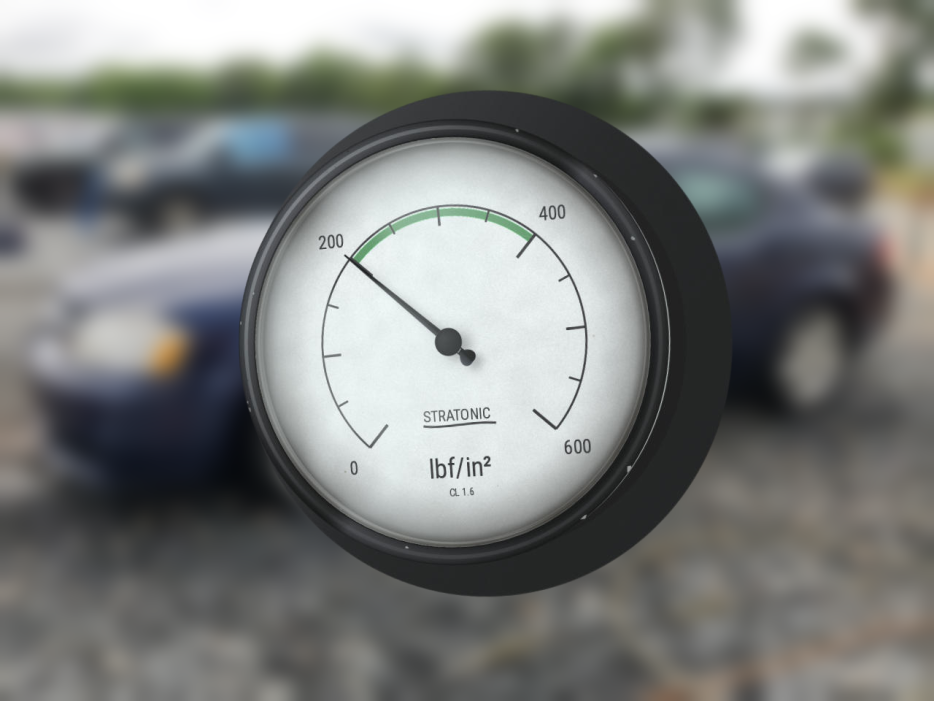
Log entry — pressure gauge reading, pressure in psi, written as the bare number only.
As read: 200
